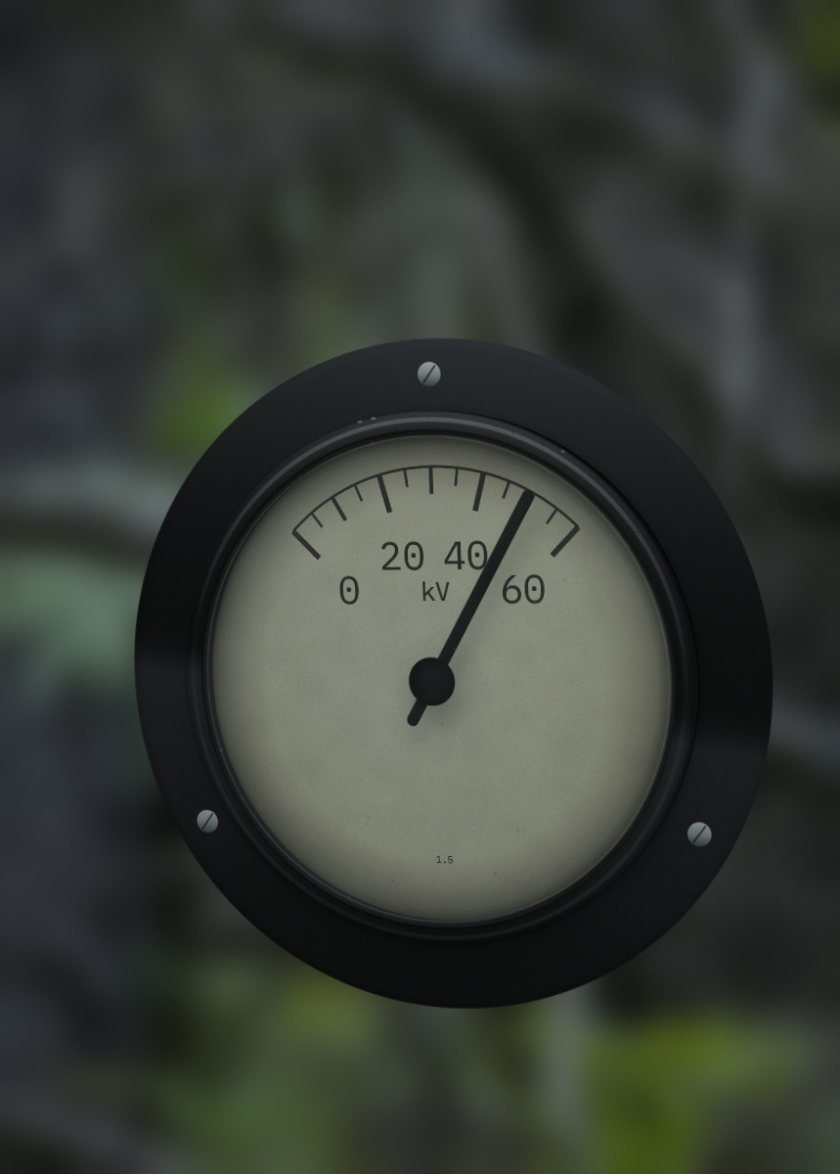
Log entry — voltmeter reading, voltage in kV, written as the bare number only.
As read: 50
